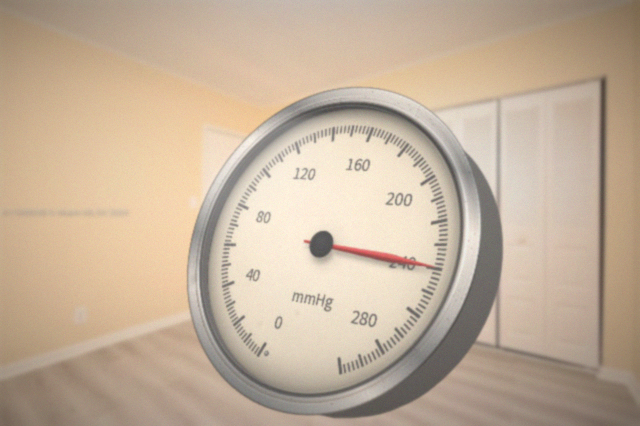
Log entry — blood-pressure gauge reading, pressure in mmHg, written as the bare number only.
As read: 240
